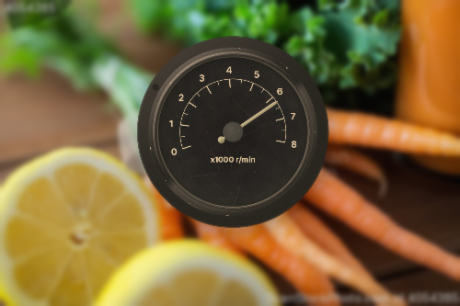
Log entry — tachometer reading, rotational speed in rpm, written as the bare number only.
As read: 6250
